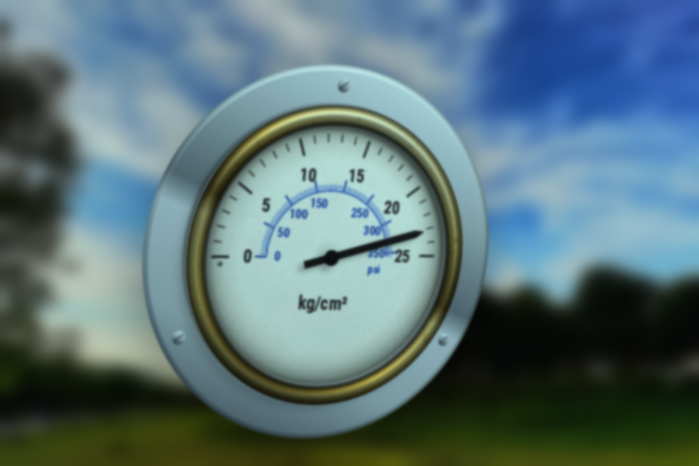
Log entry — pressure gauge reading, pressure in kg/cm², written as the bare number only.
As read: 23
